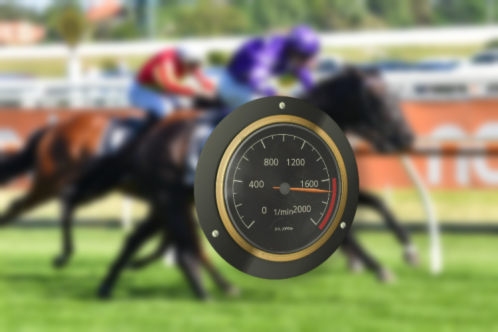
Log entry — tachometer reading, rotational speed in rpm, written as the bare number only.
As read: 1700
